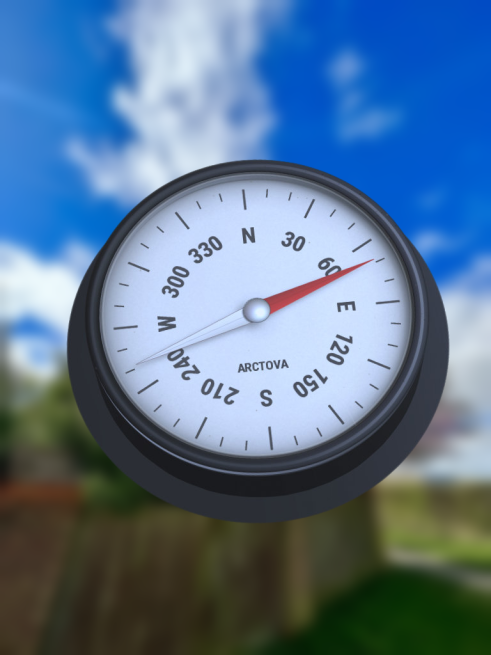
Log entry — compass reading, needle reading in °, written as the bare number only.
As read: 70
